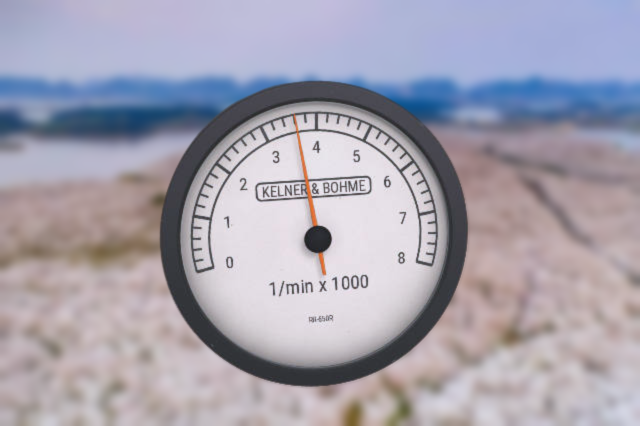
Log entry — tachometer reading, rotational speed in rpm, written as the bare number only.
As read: 3600
